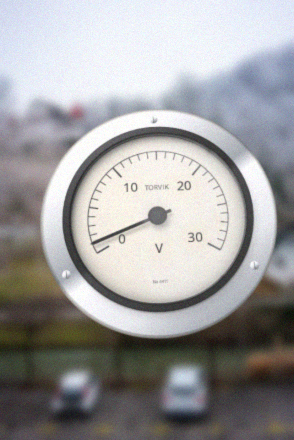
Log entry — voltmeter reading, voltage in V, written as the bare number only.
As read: 1
